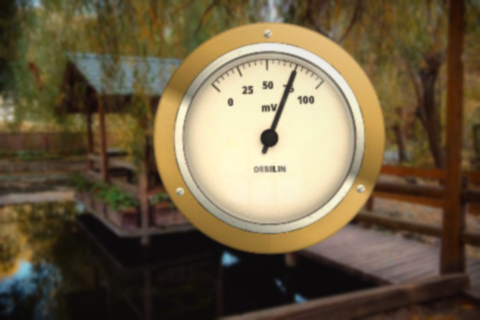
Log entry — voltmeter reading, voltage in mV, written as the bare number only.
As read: 75
